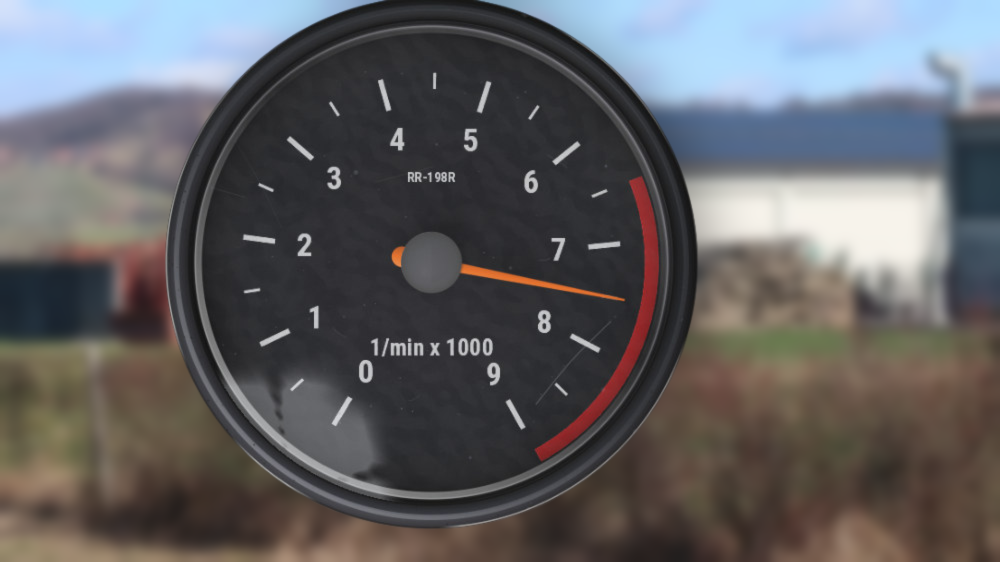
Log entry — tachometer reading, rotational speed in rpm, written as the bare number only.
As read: 7500
